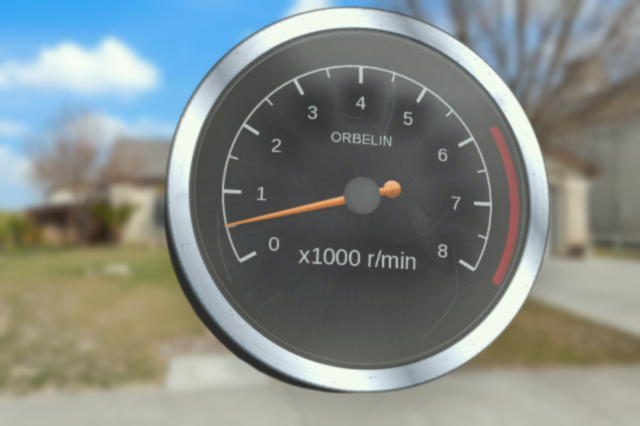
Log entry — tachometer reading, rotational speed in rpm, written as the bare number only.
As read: 500
